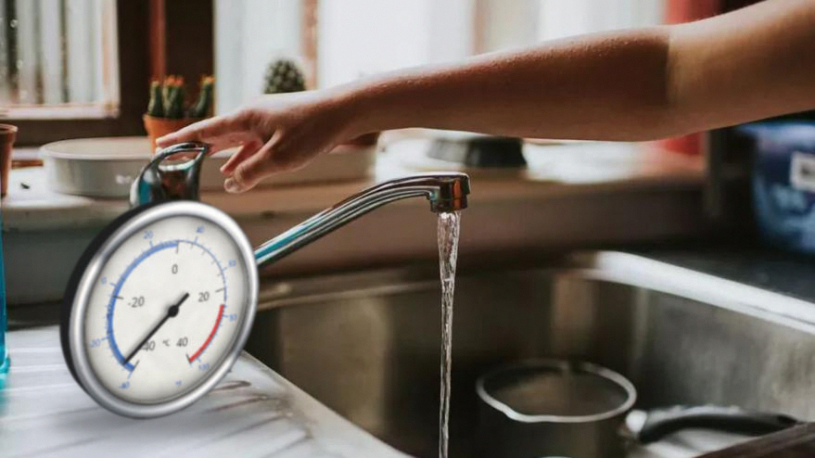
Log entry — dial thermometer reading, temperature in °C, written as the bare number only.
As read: -36
